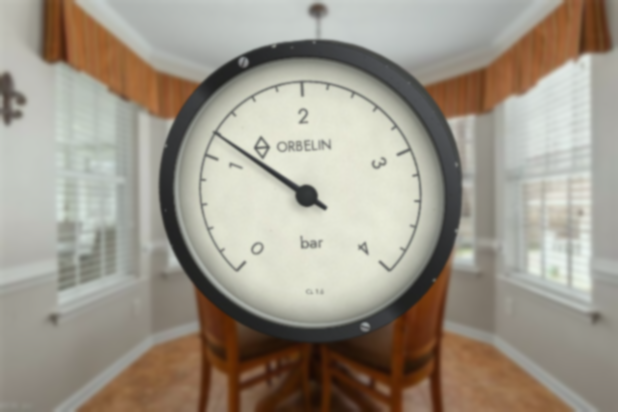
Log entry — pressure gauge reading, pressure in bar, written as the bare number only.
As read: 1.2
